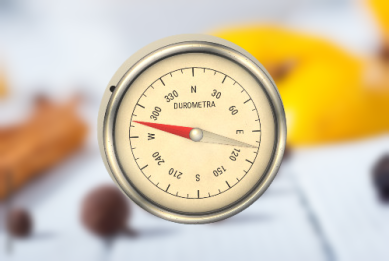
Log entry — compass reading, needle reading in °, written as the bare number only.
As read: 285
